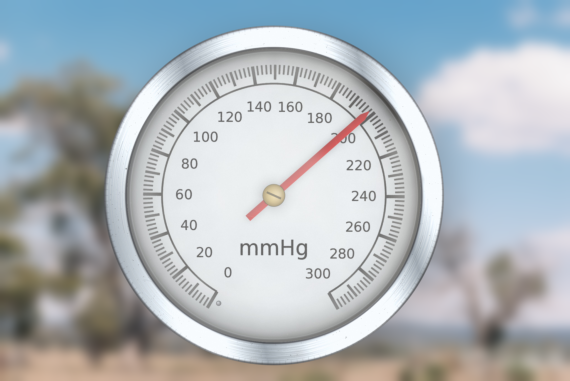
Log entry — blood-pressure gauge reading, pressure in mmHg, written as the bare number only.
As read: 198
